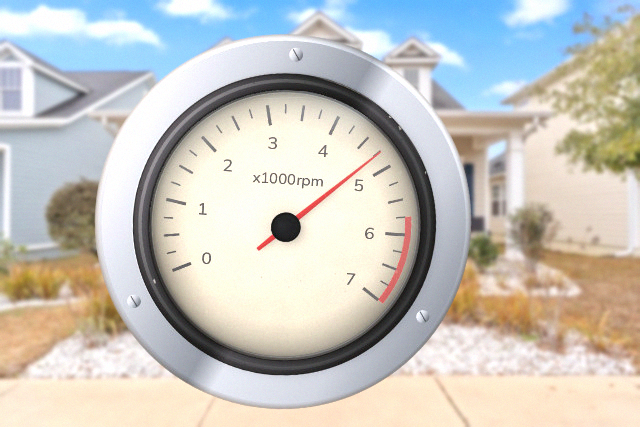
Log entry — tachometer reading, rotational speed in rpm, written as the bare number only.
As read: 4750
